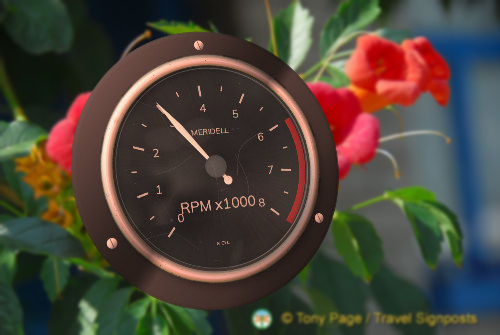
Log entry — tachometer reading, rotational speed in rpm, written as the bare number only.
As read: 3000
